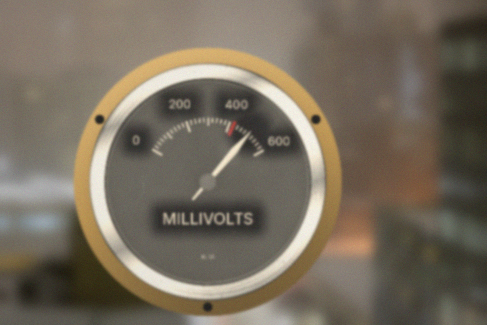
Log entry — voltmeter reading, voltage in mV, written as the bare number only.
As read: 500
